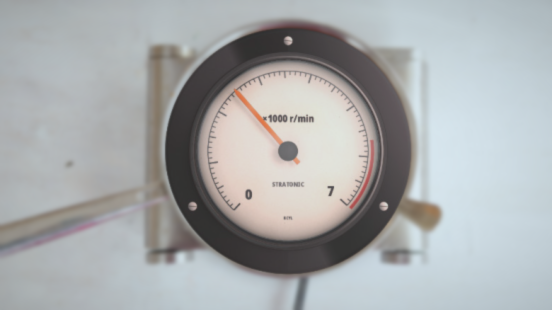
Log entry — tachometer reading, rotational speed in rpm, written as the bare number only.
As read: 2500
